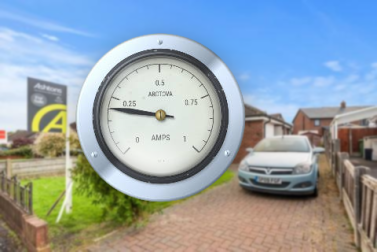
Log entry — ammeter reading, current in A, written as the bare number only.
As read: 0.2
